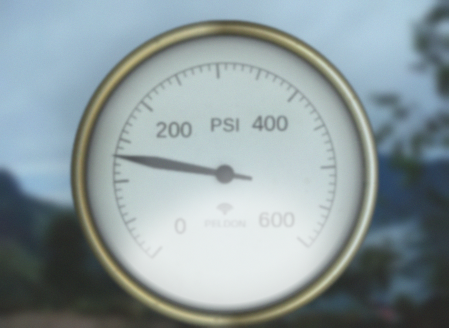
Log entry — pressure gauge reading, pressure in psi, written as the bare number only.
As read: 130
